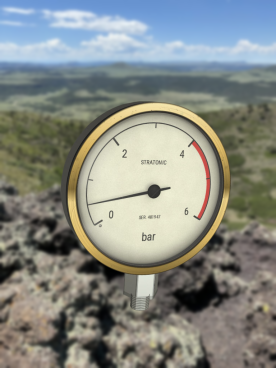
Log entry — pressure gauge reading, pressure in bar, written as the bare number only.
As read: 0.5
